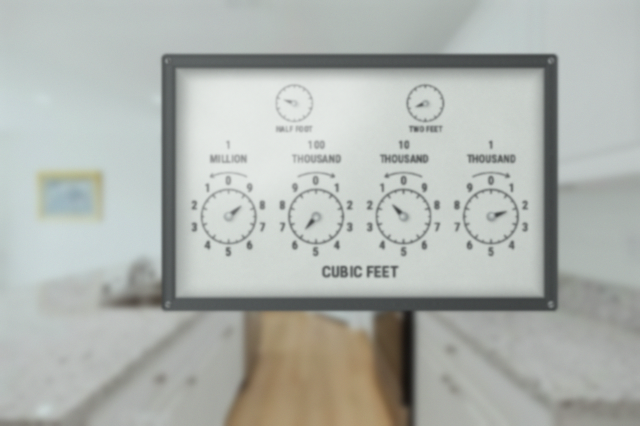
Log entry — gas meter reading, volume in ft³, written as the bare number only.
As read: 861200
